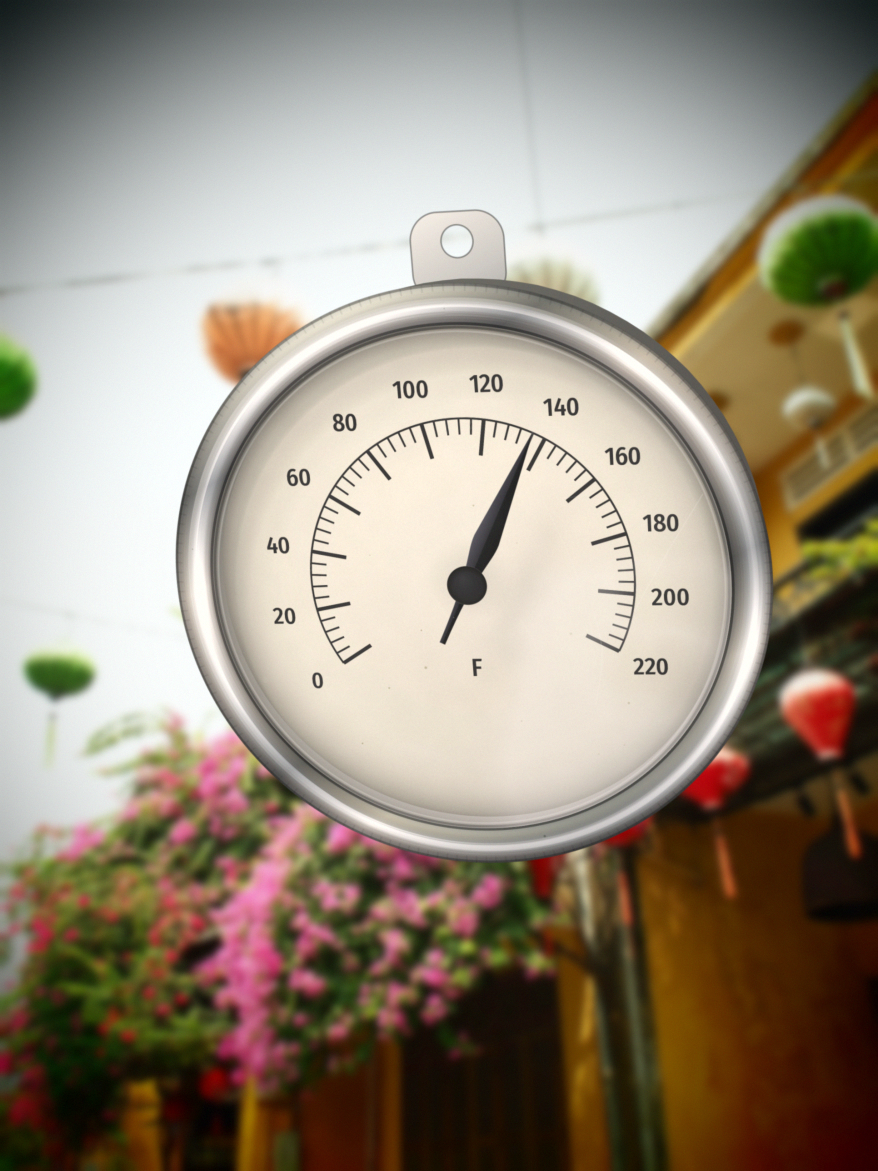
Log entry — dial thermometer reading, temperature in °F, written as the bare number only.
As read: 136
